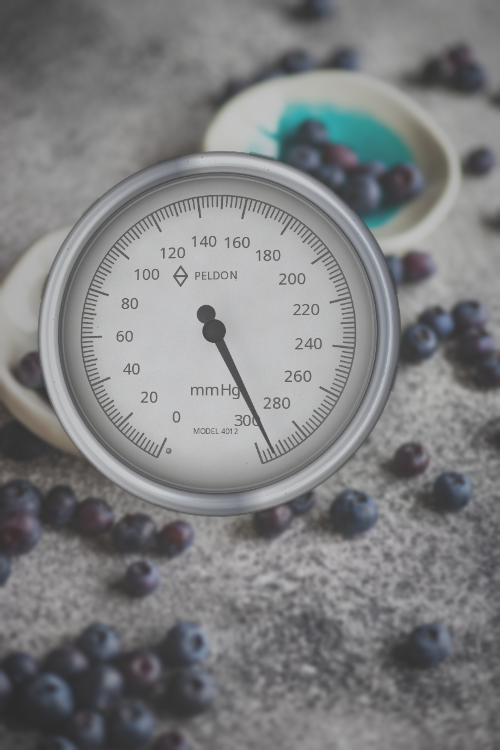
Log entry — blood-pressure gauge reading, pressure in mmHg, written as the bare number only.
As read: 294
